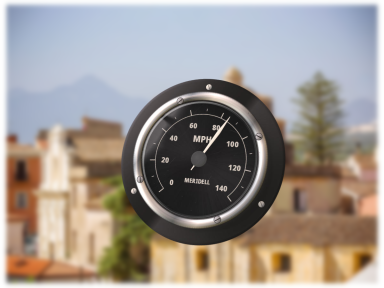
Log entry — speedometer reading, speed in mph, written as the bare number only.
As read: 85
